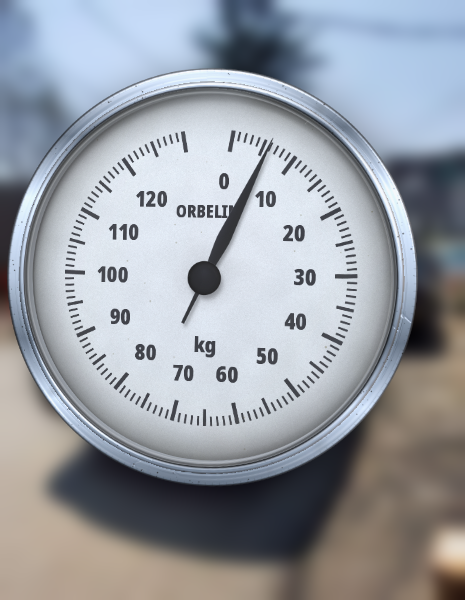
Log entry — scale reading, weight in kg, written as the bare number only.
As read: 6
